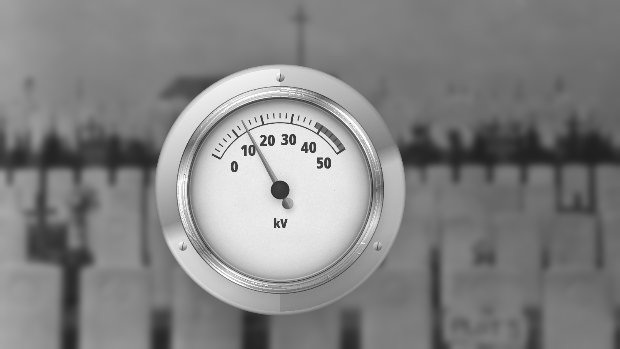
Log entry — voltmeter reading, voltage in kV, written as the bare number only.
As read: 14
